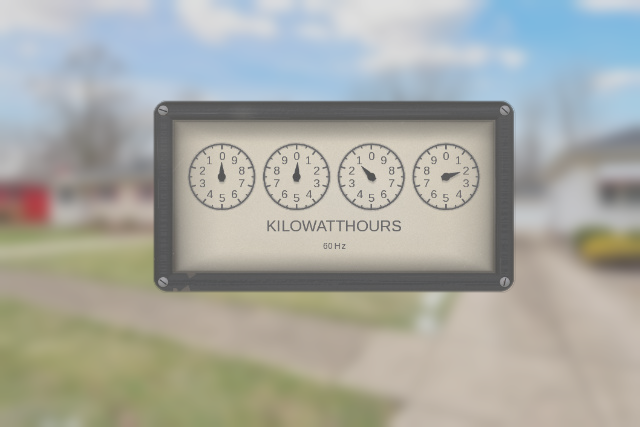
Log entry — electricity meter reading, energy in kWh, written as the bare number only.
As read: 12
